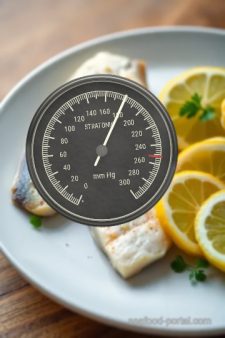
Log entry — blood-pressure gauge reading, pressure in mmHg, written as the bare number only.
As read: 180
